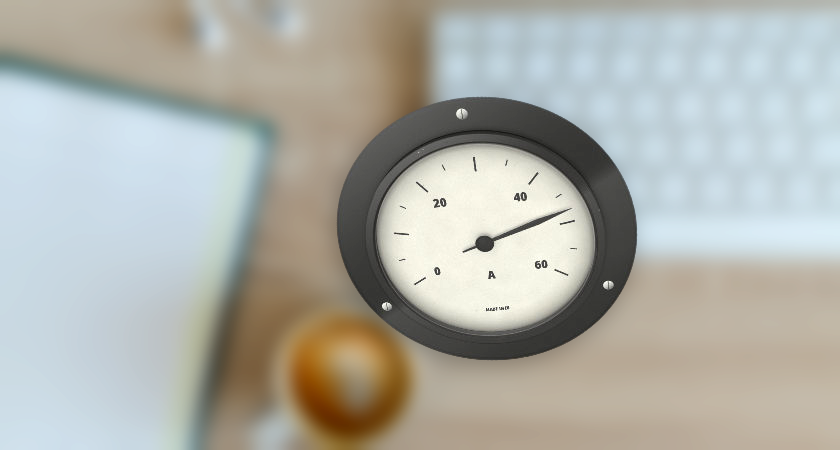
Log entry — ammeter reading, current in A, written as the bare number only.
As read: 47.5
